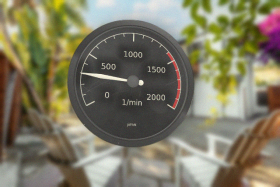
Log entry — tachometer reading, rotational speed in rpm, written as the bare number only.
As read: 300
